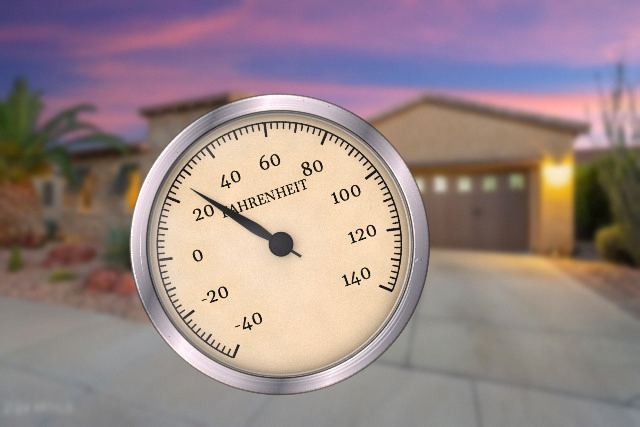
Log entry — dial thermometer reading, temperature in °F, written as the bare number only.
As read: 26
